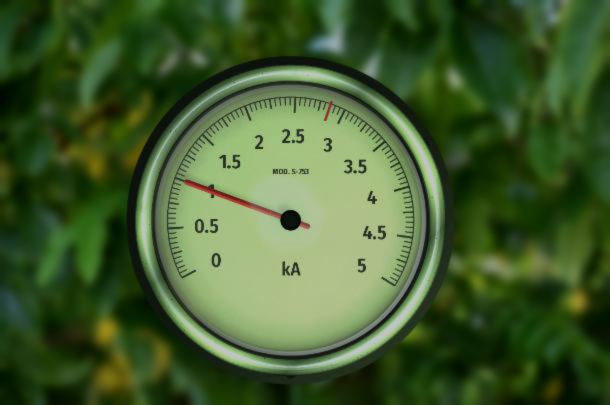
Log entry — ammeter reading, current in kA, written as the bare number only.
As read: 1
